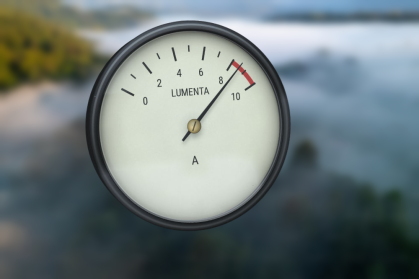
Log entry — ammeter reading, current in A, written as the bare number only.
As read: 8.5
